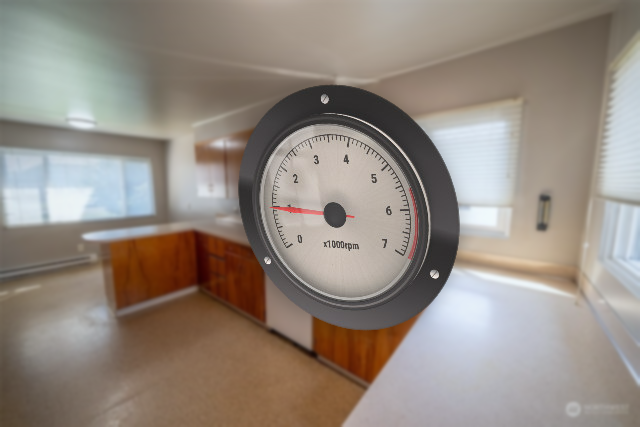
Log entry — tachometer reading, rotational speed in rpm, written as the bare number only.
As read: 1000
